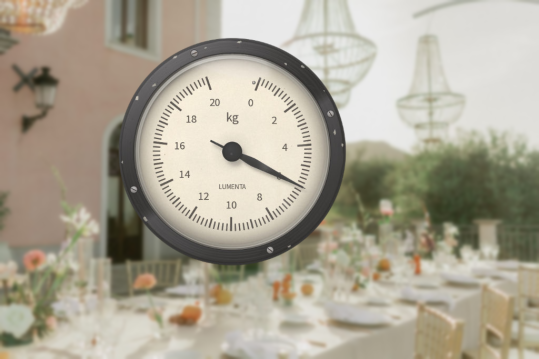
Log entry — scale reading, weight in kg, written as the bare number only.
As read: 6
